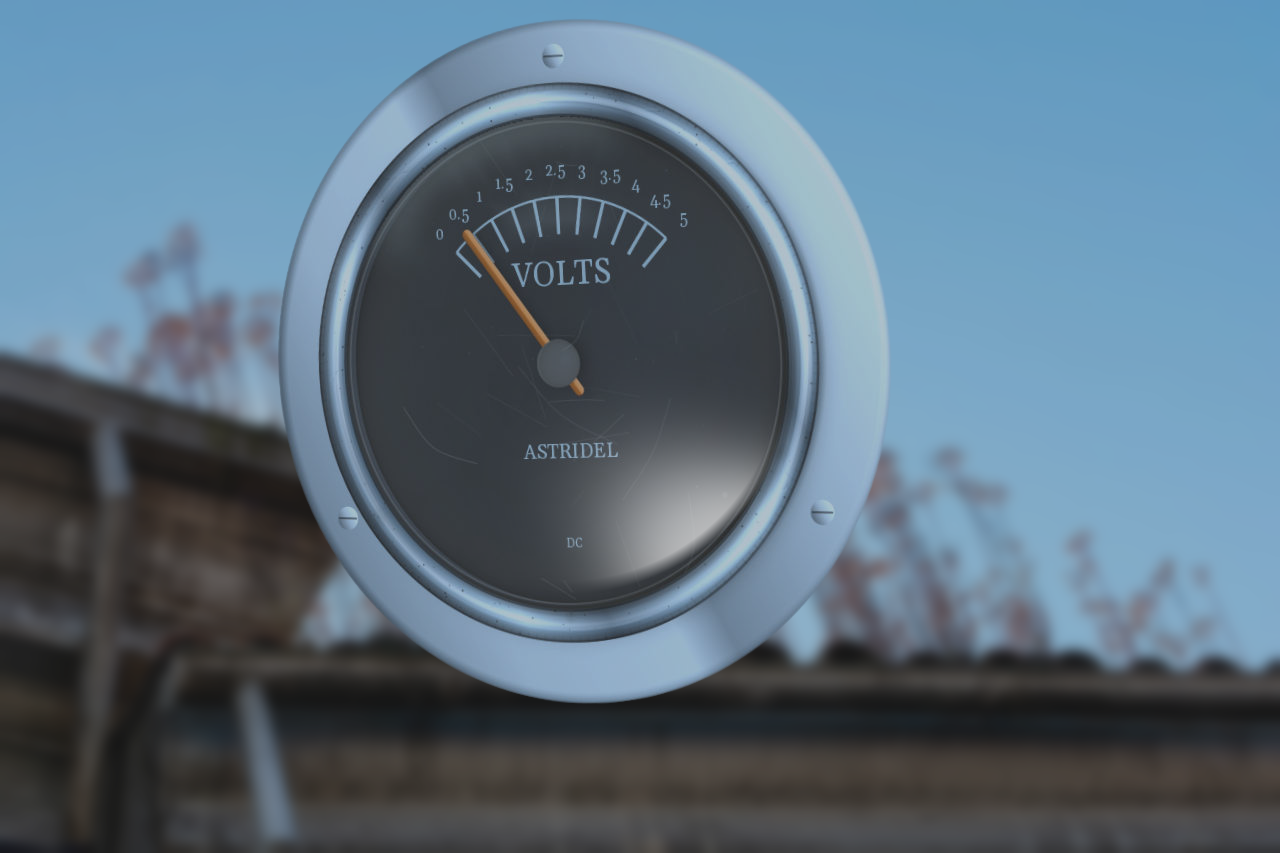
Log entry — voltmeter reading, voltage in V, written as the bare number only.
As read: 0.5
